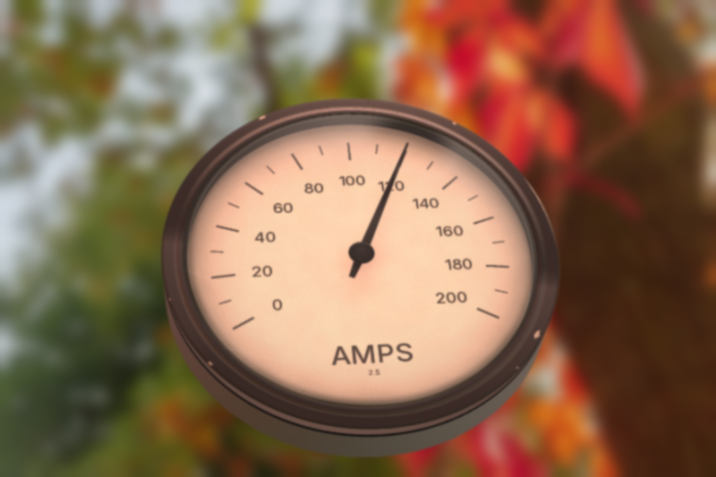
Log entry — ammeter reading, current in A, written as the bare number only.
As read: 120
